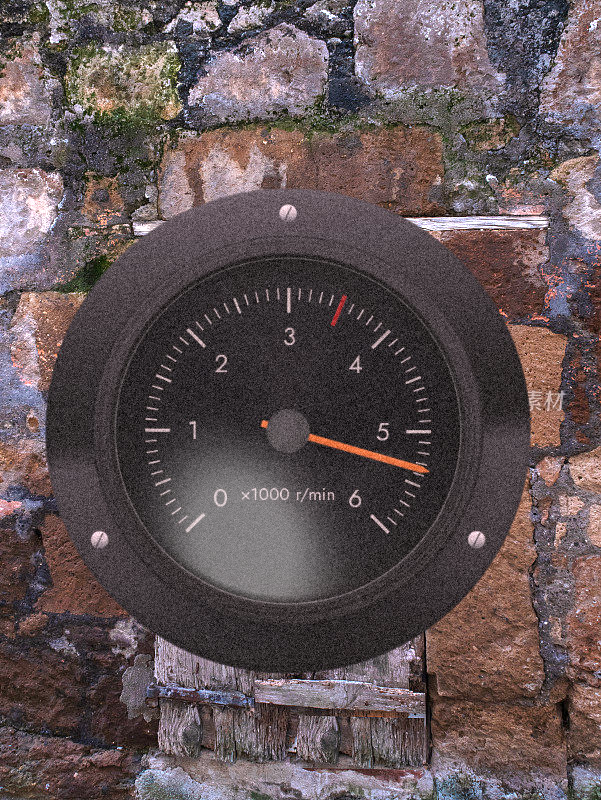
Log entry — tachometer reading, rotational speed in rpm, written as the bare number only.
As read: 5350
